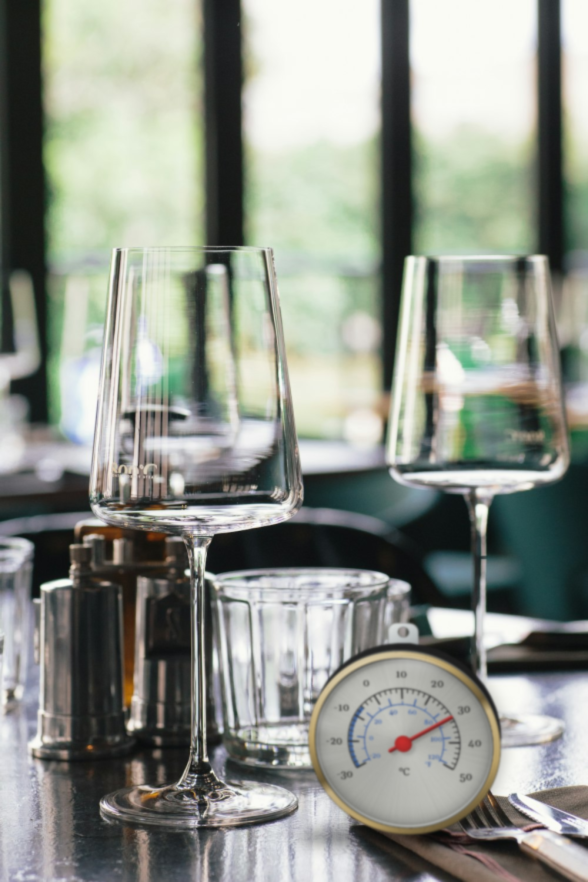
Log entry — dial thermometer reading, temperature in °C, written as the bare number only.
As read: 30
